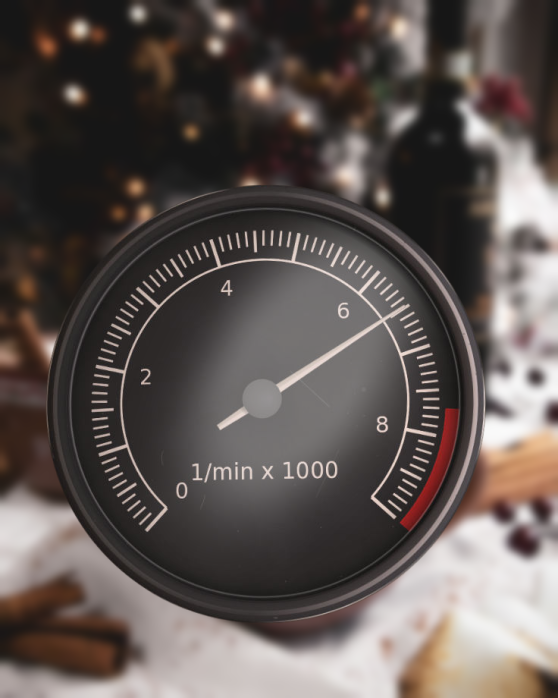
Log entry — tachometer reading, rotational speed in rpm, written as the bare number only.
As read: 6500
